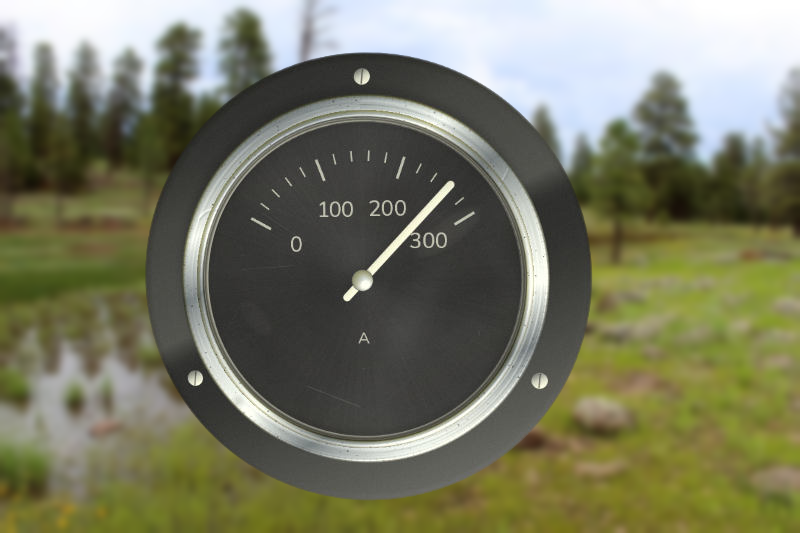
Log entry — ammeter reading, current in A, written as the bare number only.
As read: 260
